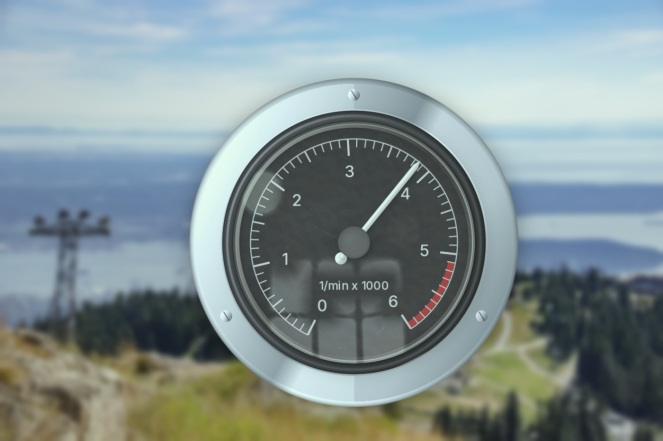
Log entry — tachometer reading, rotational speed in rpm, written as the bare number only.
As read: 3850
